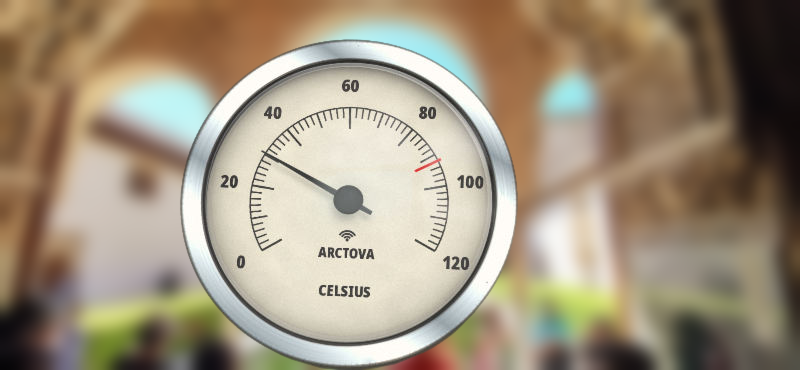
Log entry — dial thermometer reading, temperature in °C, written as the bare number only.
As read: 30
